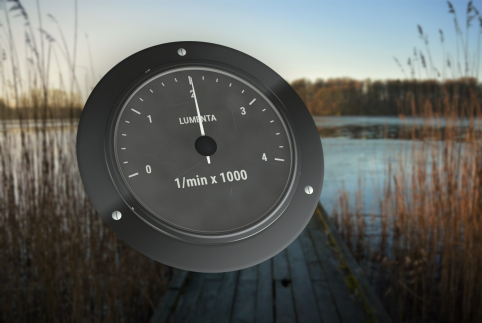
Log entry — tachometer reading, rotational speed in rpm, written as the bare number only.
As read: 2000
